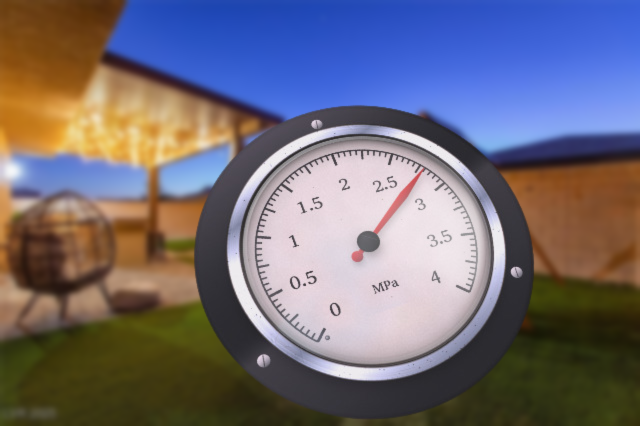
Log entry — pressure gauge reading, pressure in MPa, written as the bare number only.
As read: 2.8
